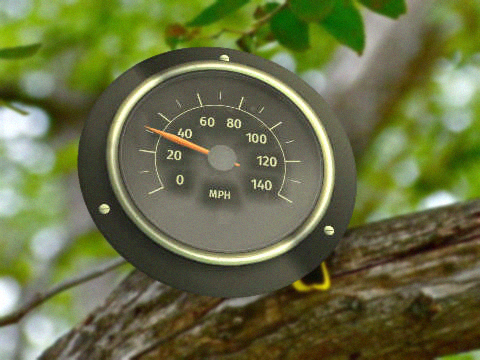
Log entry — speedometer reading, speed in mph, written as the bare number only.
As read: 30
